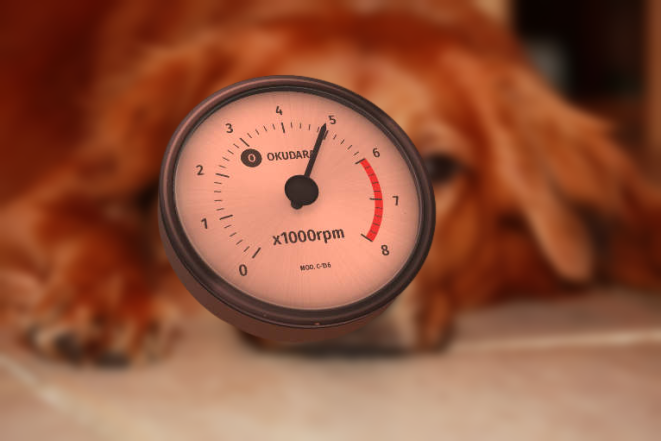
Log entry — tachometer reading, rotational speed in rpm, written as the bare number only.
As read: 4900
